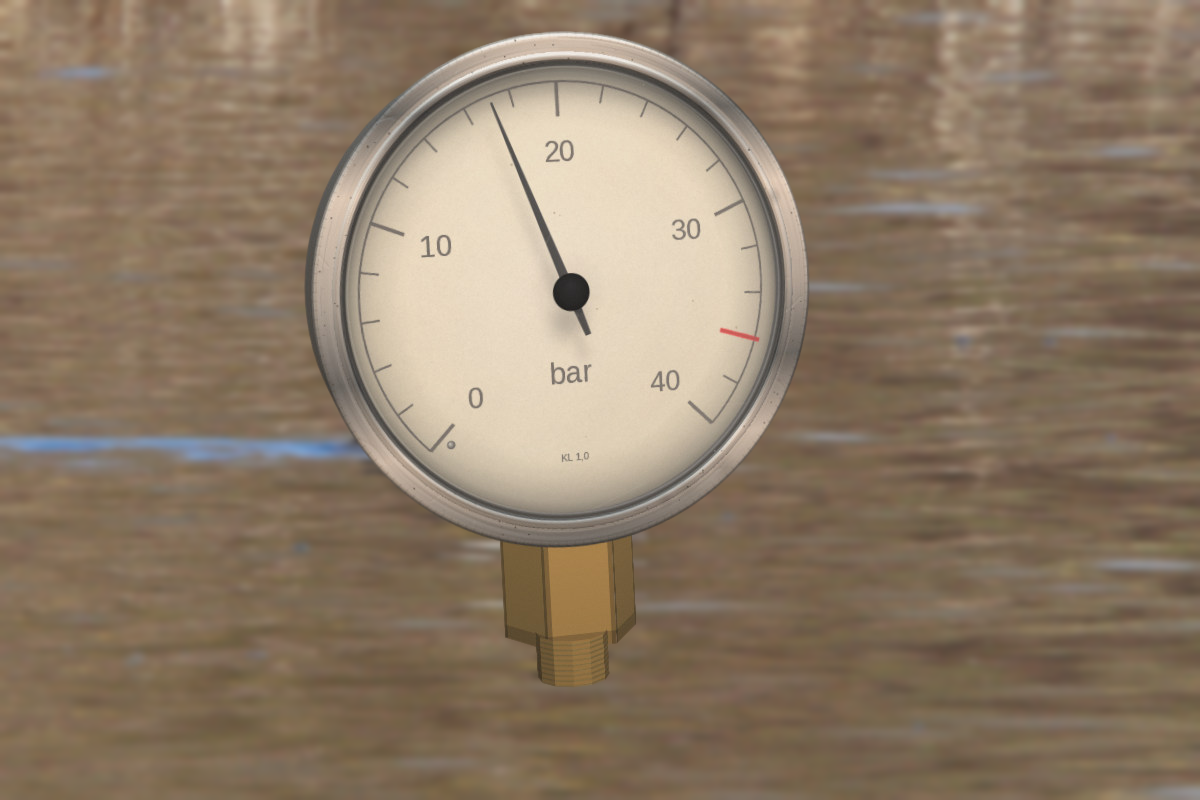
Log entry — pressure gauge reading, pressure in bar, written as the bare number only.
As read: 17
